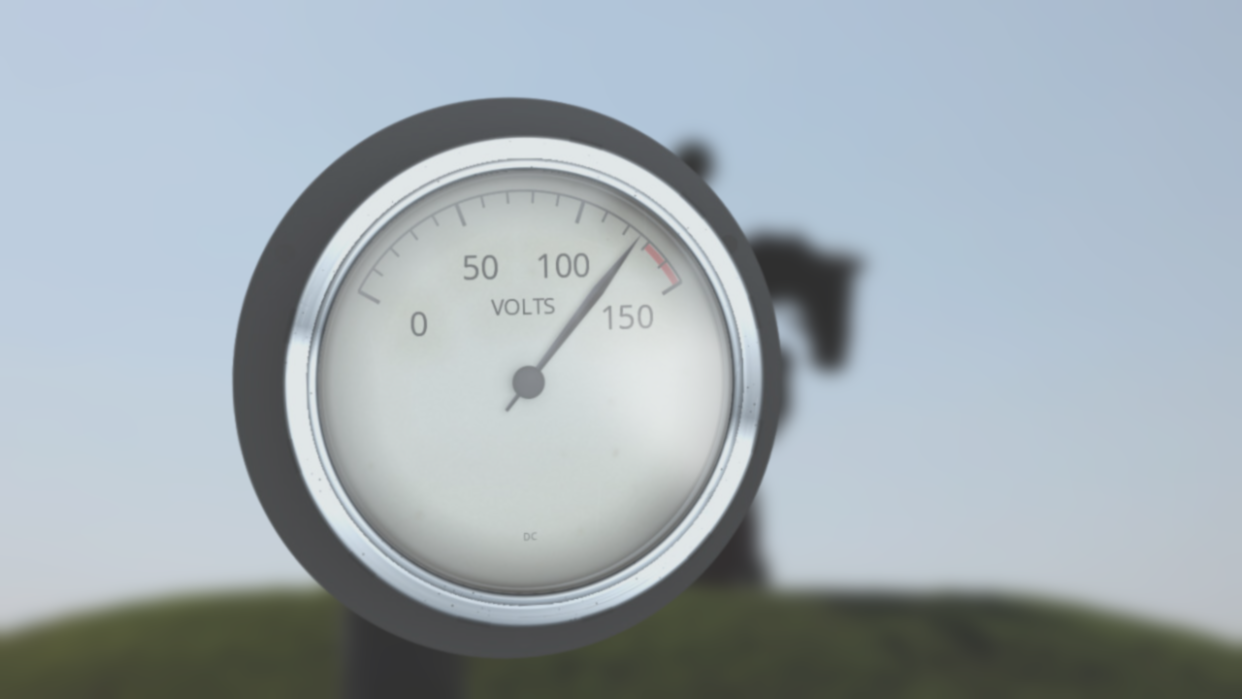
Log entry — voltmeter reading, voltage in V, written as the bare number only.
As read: 125
